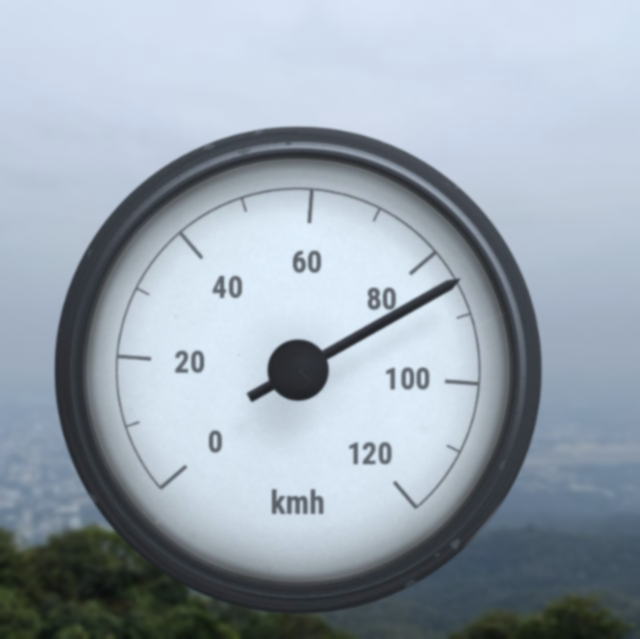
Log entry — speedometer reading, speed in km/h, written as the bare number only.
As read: 85
